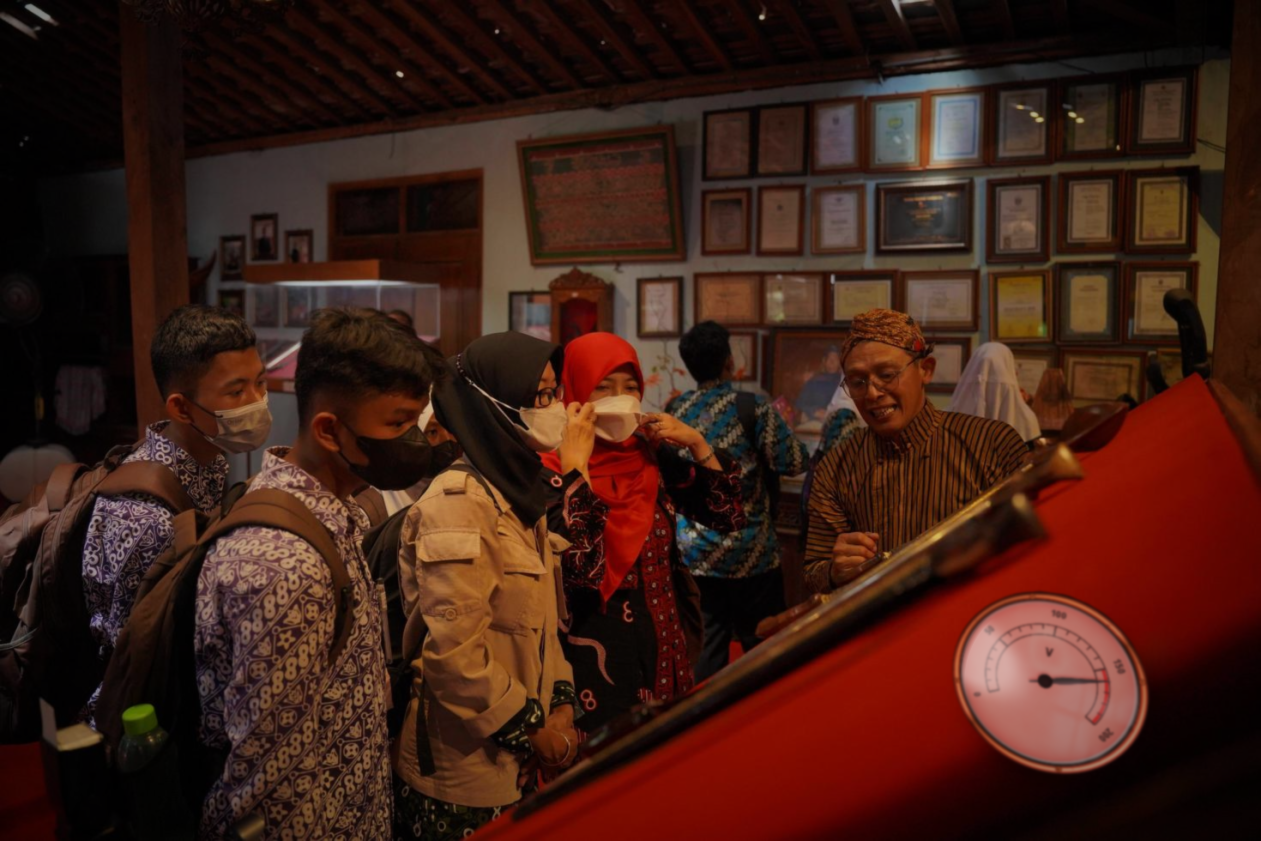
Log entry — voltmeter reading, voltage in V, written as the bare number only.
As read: 160
